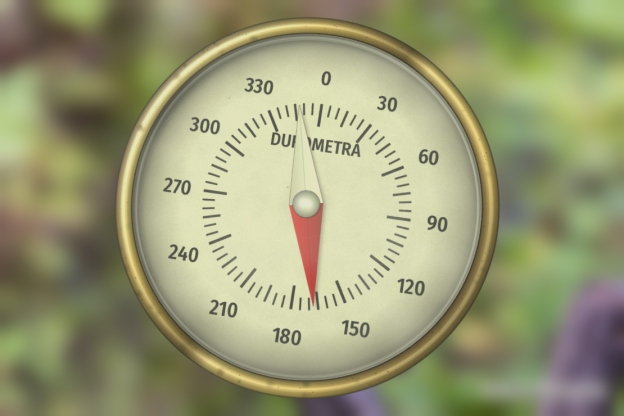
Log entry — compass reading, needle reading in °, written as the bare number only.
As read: 167.5
